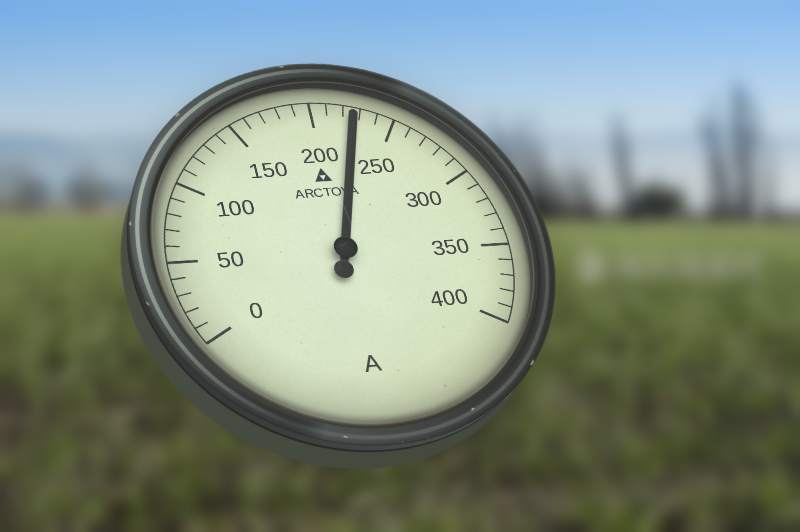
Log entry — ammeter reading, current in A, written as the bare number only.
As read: 225
